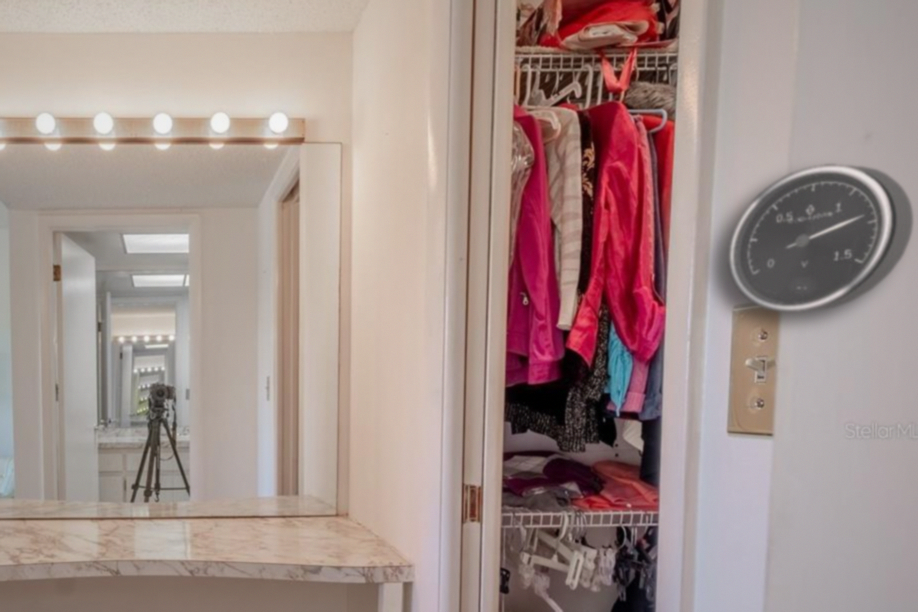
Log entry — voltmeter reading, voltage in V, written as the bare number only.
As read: 1.2
